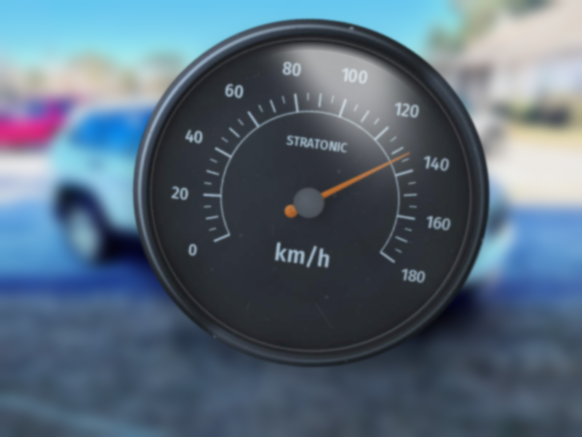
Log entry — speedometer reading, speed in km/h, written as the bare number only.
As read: 132.5
